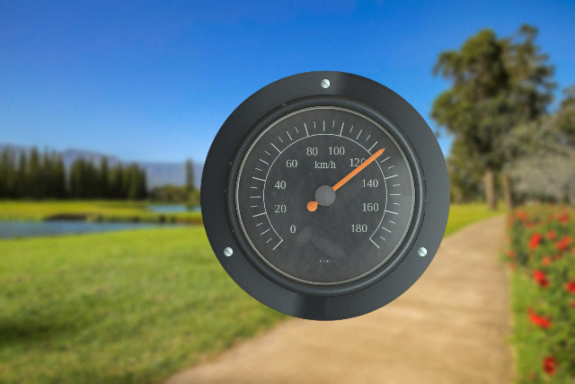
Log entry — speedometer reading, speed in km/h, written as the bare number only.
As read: 125
